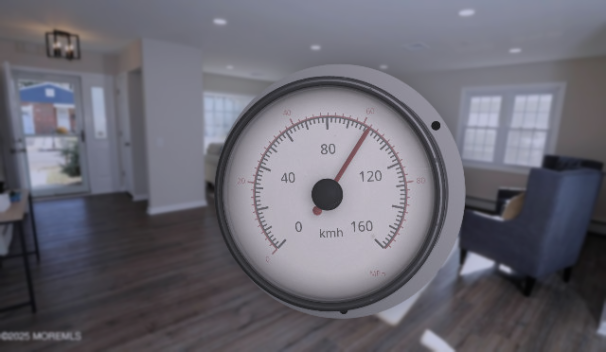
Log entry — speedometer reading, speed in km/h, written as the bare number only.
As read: 100
